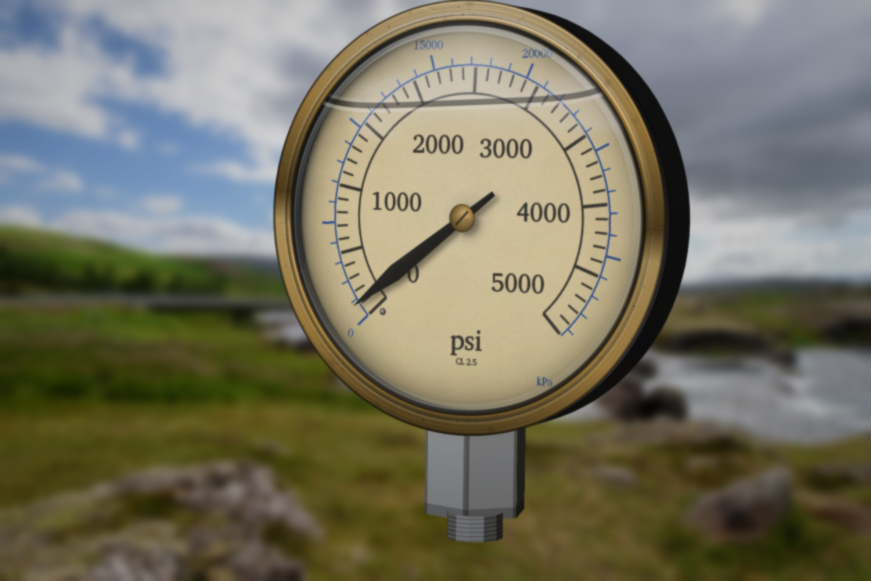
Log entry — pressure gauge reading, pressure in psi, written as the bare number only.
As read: 100
